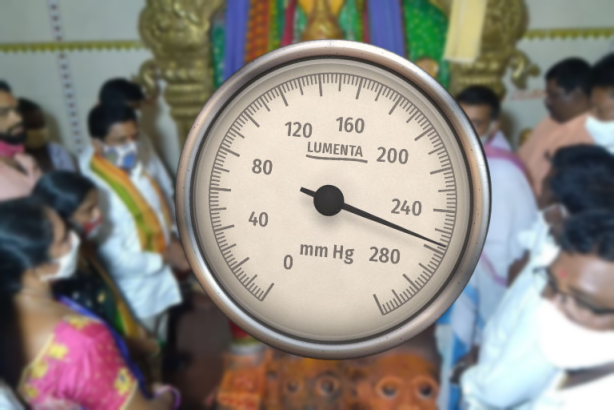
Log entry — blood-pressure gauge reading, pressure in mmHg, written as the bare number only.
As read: 256
